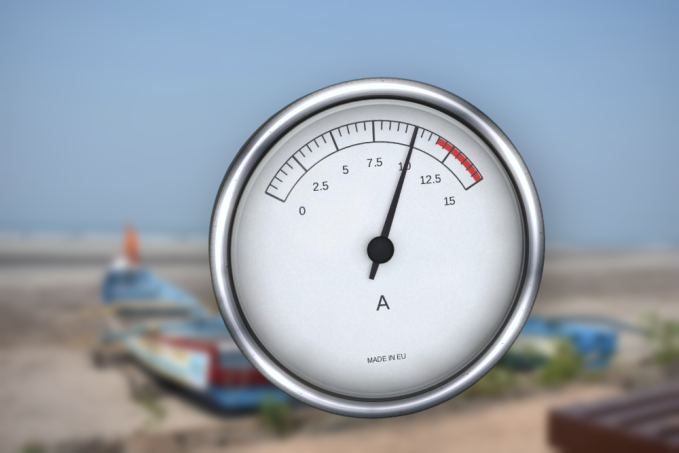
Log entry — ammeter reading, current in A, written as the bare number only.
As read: 10
